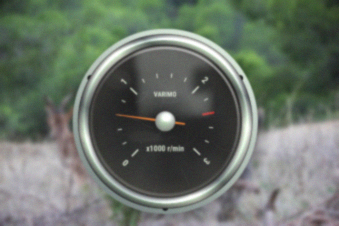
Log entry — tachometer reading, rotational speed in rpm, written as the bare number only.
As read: 600
